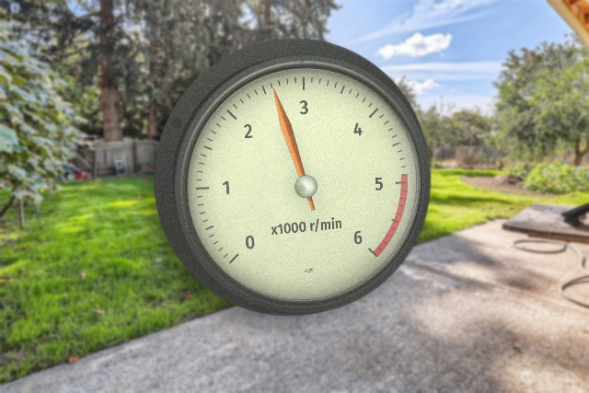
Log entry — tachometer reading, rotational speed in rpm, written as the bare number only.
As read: 2600
